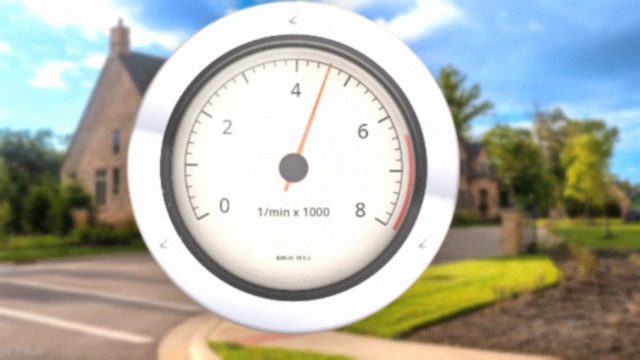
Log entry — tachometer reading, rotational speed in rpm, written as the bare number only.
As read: 4600
